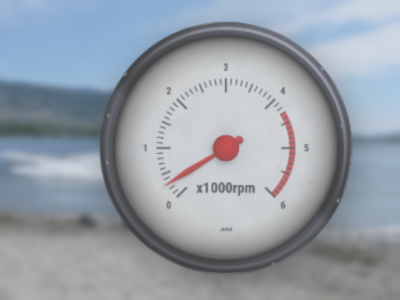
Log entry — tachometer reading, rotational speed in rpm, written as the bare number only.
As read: 300
